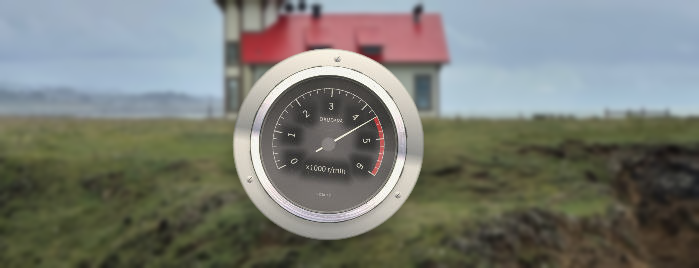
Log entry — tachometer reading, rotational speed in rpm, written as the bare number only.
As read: 4400
